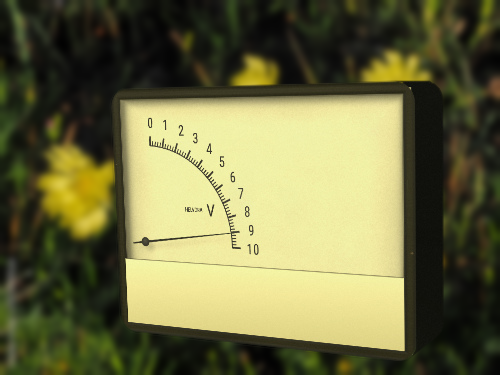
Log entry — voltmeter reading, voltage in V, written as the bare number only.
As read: 9
